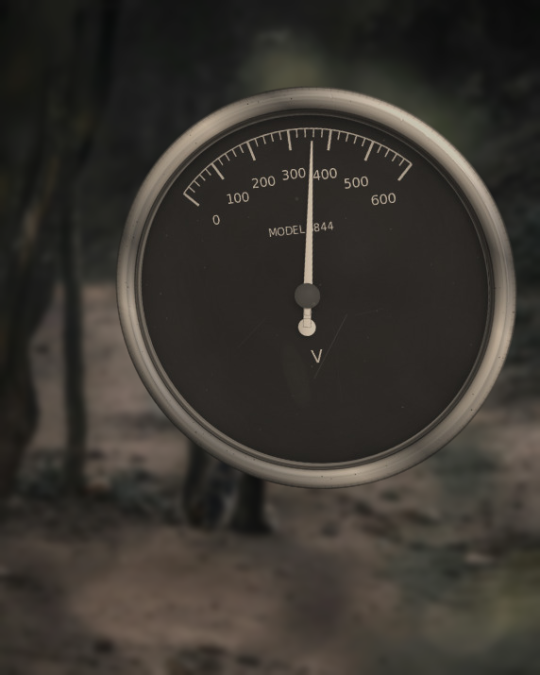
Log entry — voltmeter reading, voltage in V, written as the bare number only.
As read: 360
